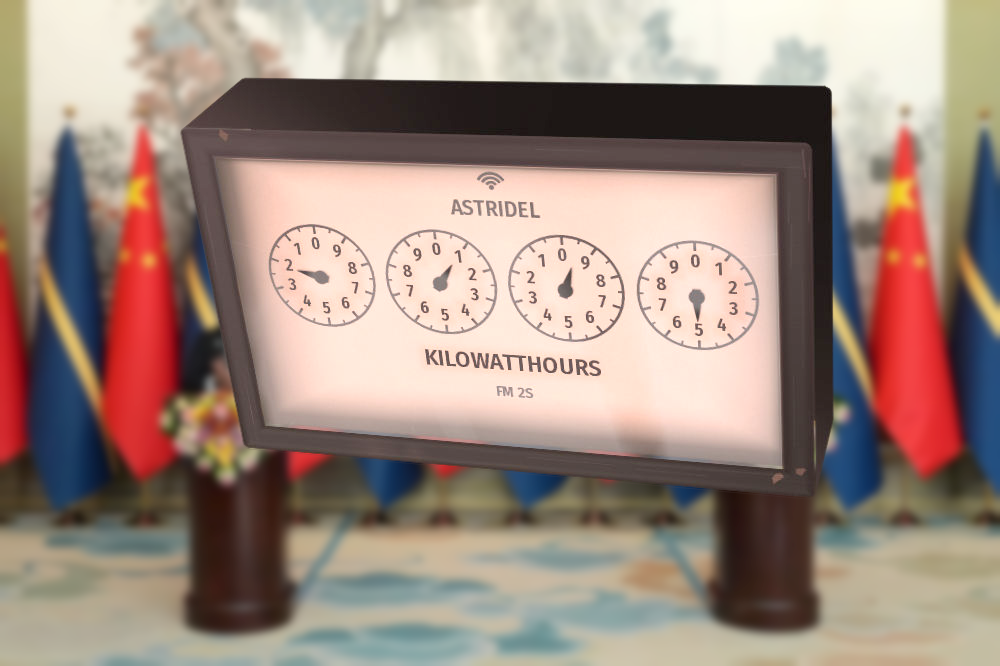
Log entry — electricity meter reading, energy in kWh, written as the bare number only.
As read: 2095
